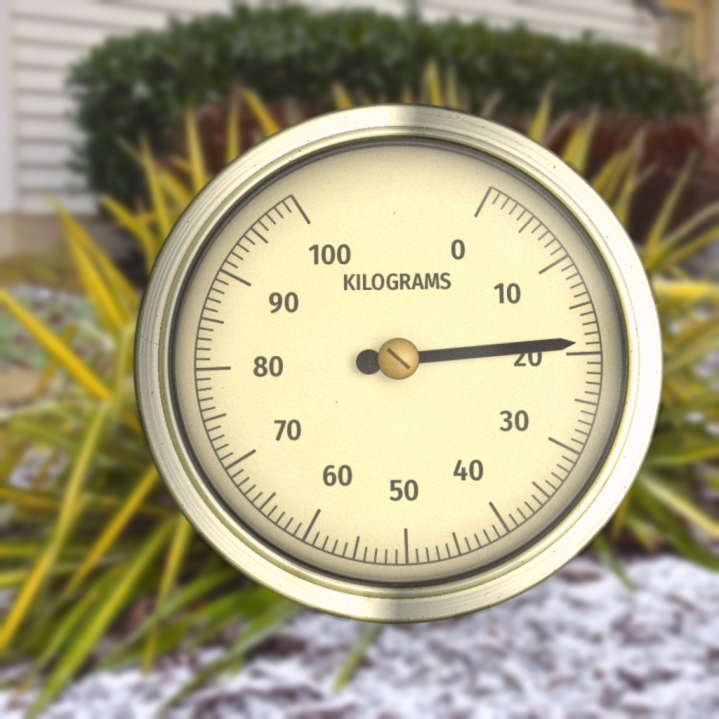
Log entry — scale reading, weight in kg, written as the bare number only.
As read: 19
